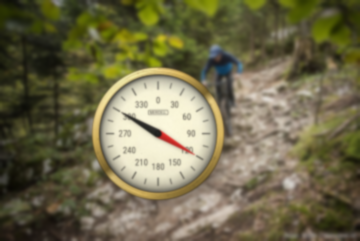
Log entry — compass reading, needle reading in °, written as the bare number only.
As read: 120
